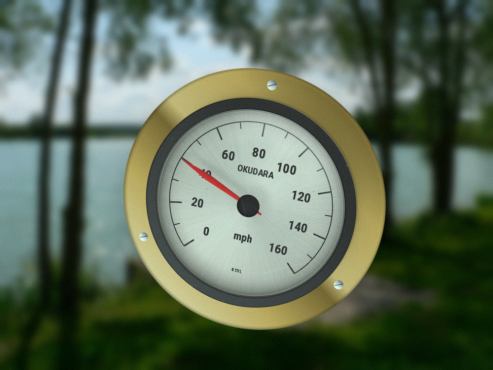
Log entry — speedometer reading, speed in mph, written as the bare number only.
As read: 40
